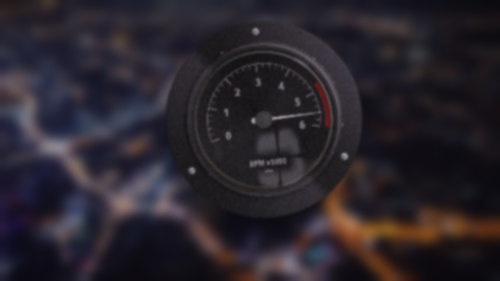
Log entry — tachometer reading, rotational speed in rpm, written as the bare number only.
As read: 5600
